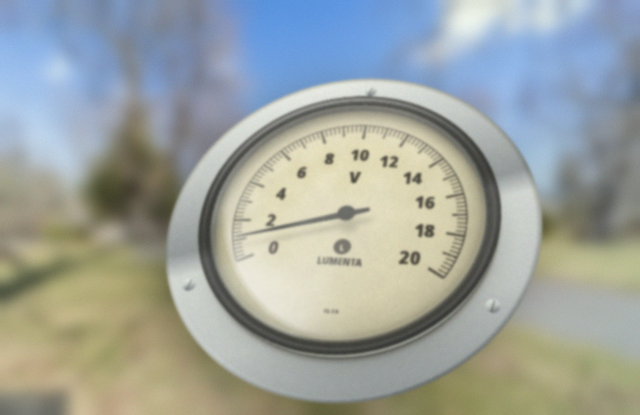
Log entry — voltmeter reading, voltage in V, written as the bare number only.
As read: 1
